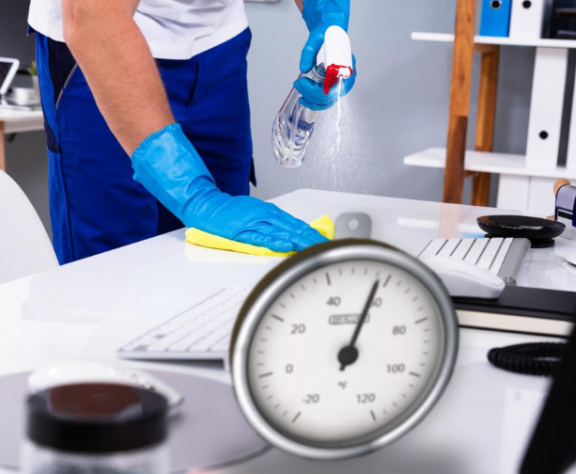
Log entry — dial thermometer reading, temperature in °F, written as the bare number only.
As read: 56
